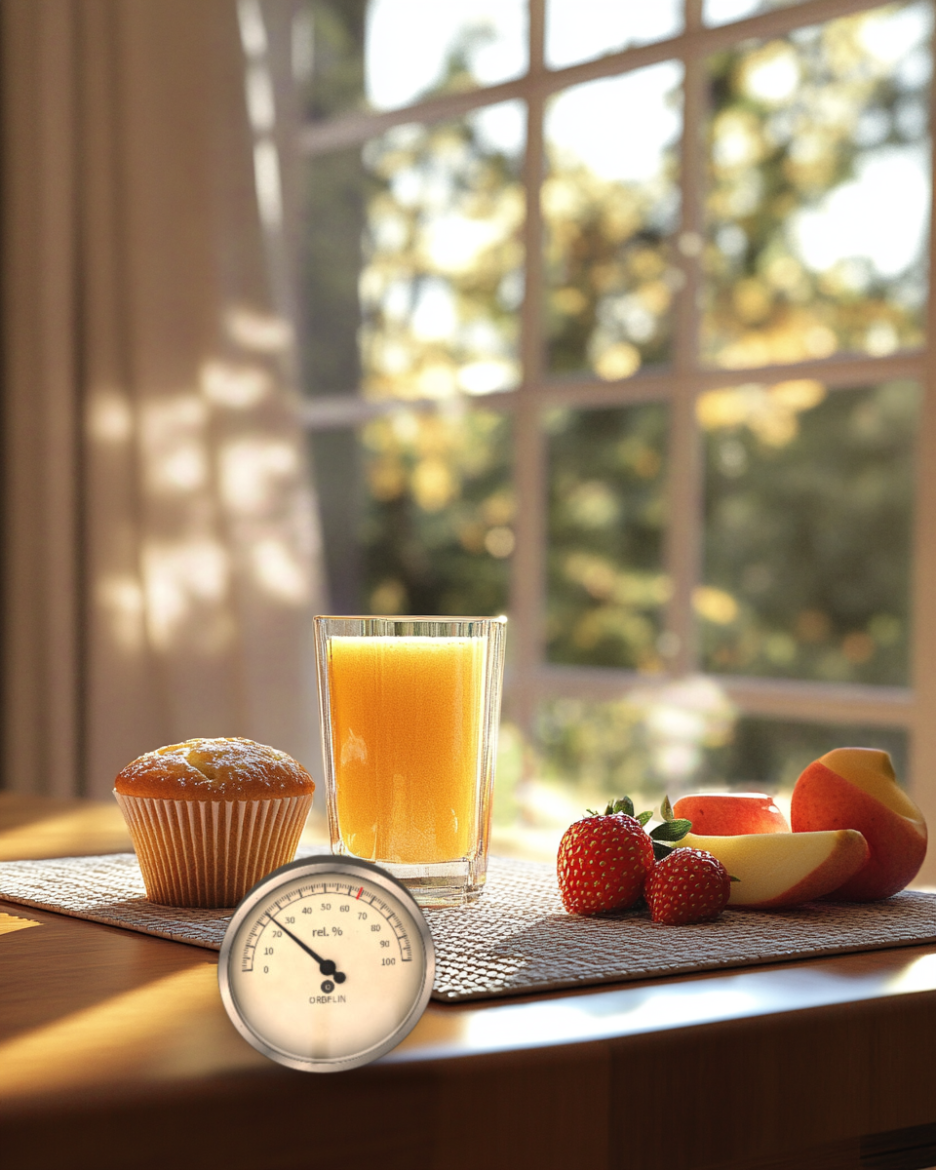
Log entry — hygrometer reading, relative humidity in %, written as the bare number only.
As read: 25
